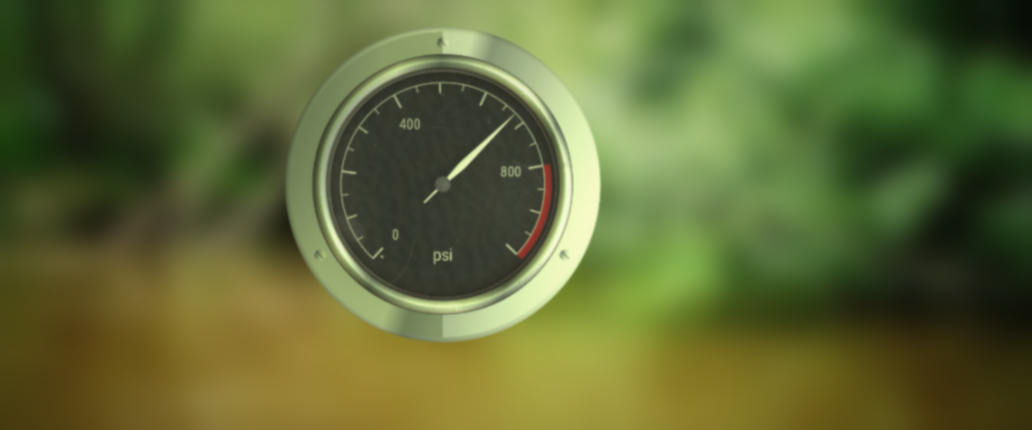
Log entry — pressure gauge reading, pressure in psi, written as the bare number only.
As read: 675
